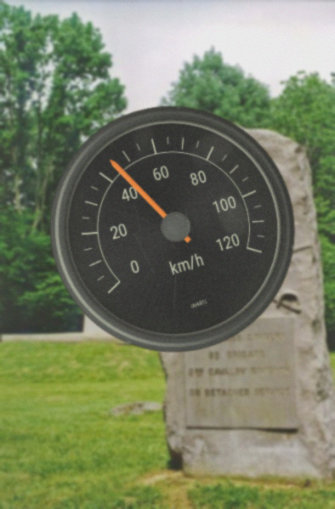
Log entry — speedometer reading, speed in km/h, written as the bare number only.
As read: 45
